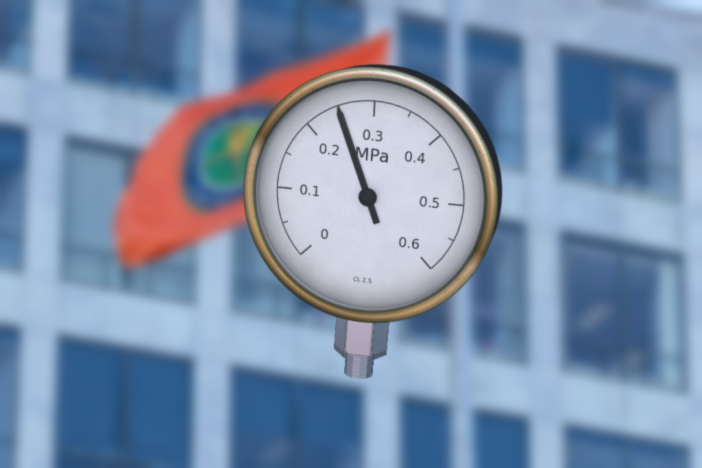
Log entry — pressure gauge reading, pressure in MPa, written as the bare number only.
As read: 0.25
